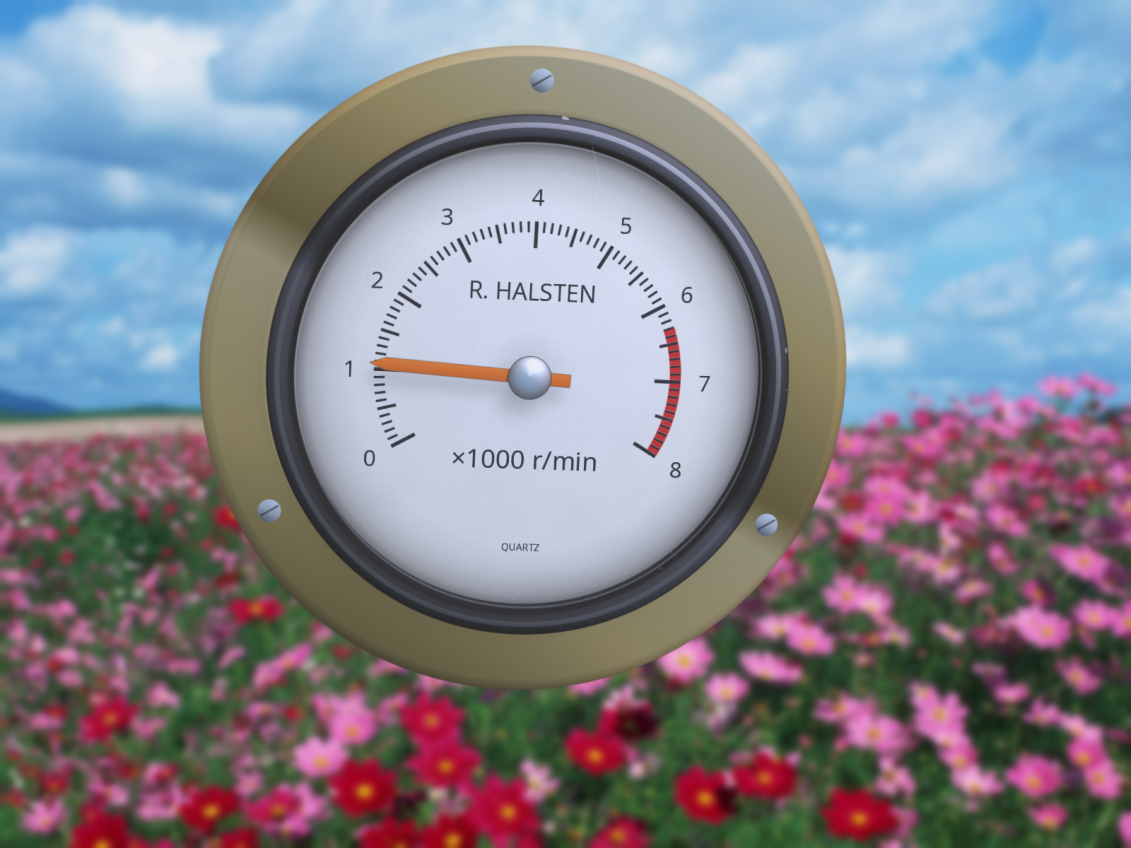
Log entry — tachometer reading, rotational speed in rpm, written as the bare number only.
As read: 1100
